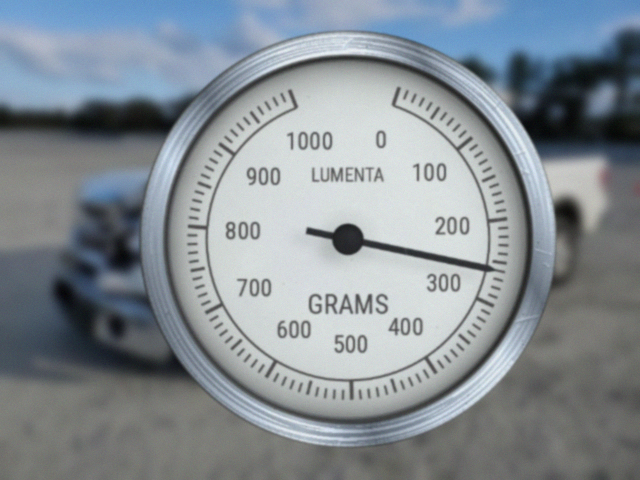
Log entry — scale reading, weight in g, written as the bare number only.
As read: 260
